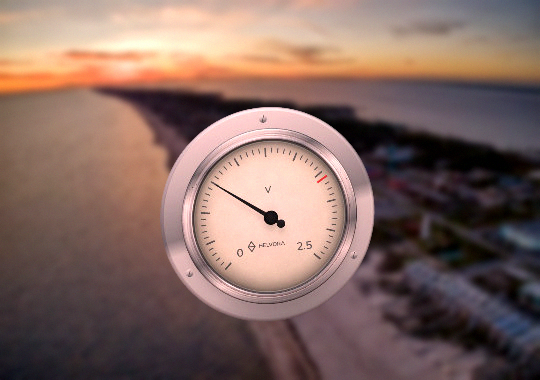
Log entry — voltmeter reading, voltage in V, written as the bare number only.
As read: 0.75
